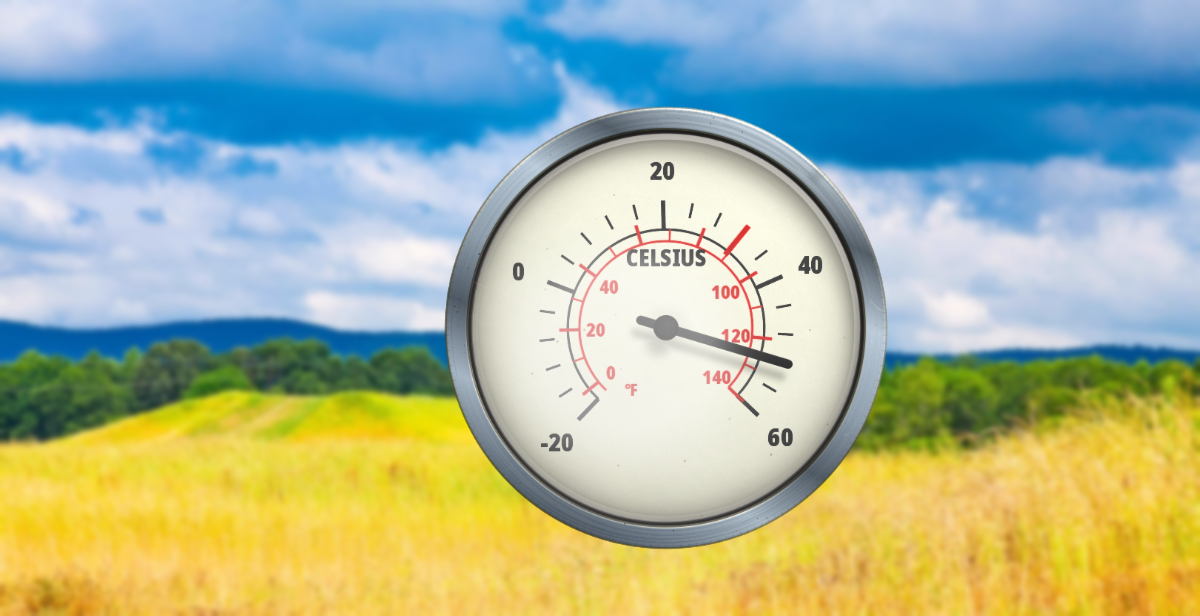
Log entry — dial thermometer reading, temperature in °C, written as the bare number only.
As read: 52
